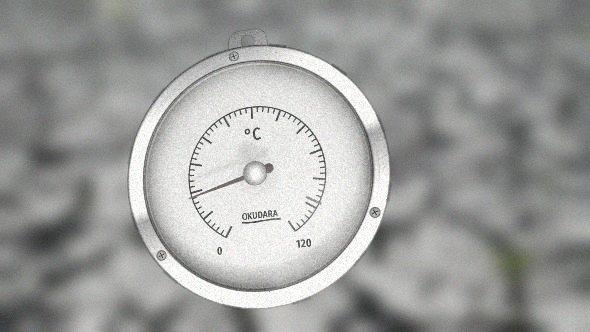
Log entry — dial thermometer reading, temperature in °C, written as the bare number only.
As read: 18
